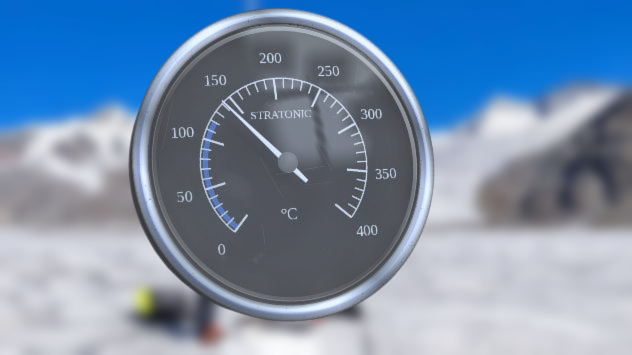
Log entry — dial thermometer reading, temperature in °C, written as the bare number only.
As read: 140
